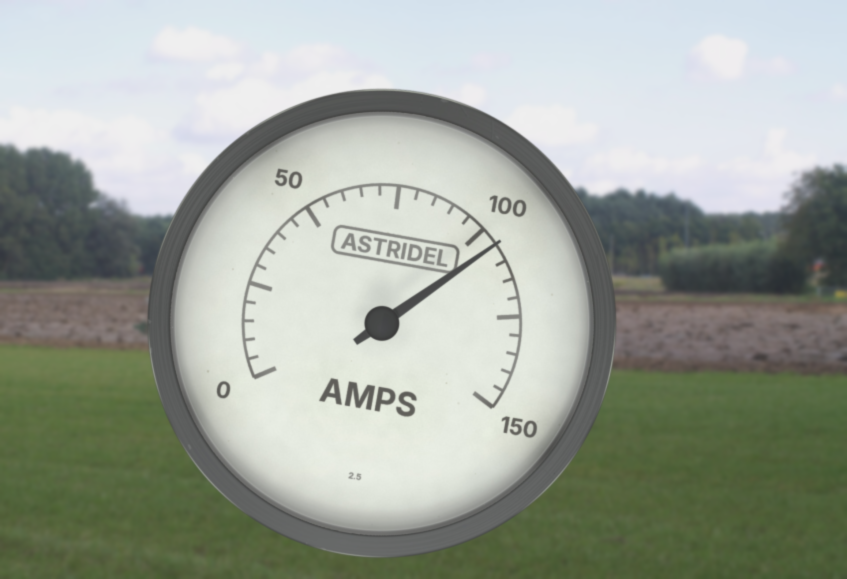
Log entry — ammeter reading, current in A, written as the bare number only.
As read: 105
